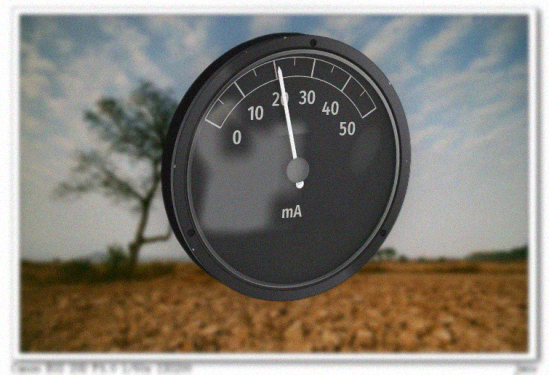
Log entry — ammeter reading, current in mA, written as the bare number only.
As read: 20
